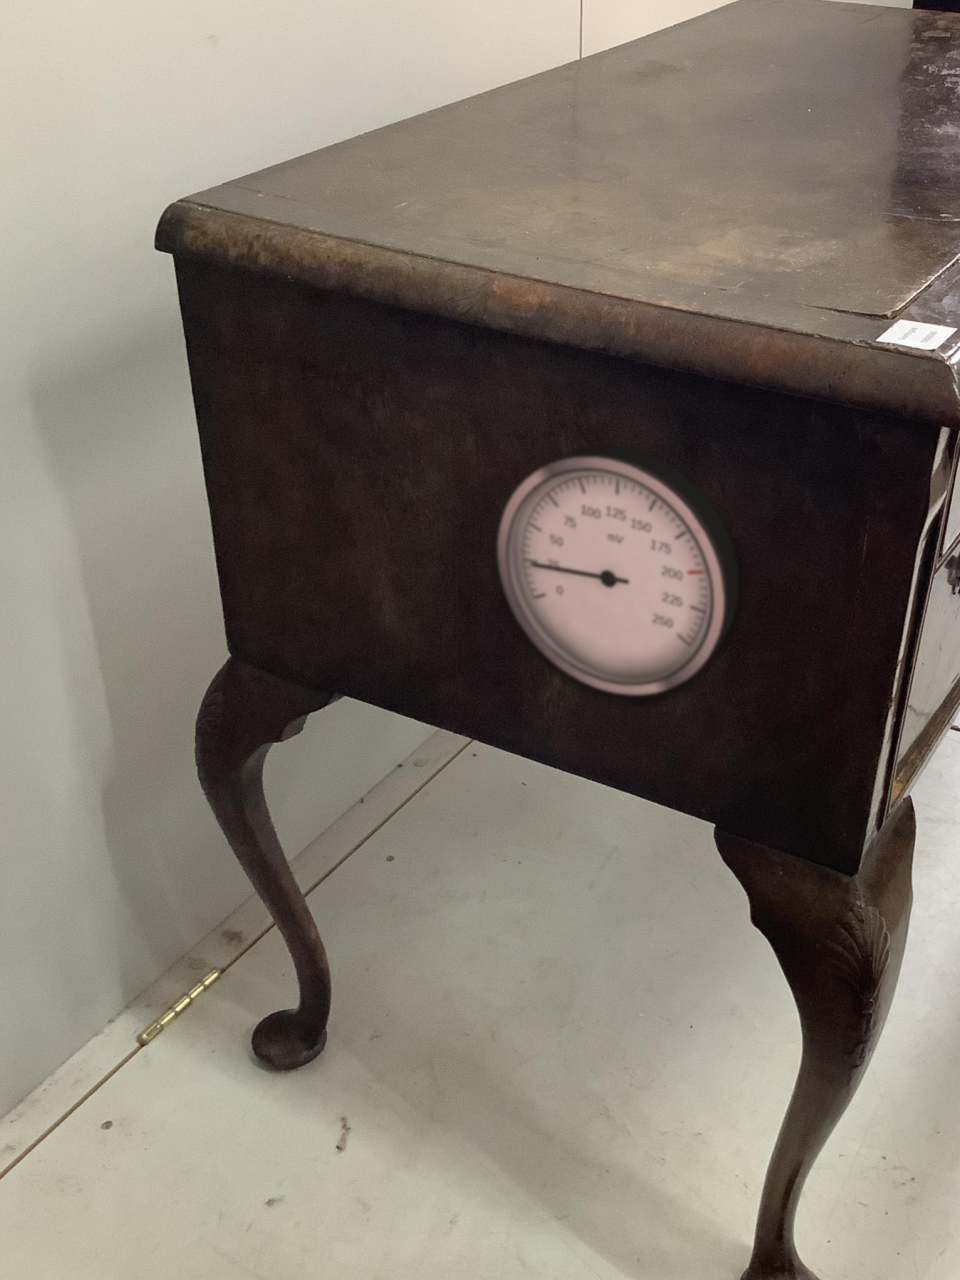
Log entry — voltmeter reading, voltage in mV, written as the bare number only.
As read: 25
